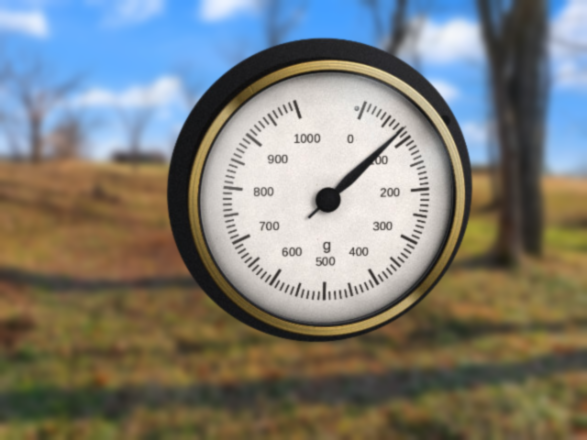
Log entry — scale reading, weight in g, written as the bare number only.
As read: 80
